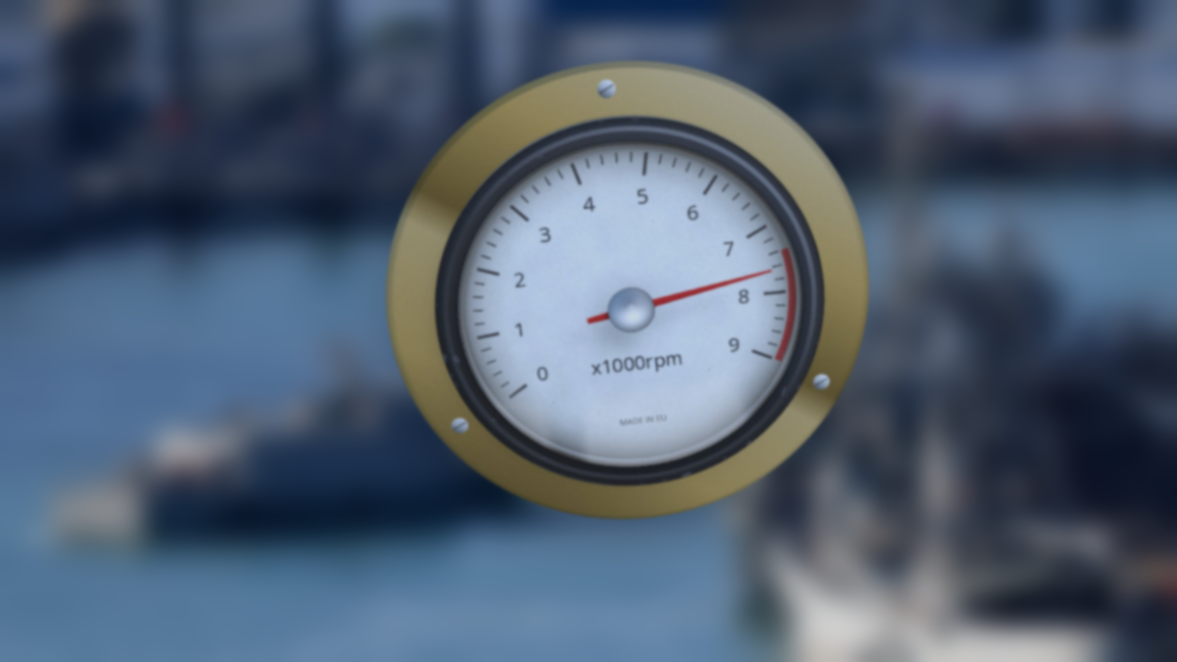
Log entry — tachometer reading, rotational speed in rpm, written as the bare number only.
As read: 7600
